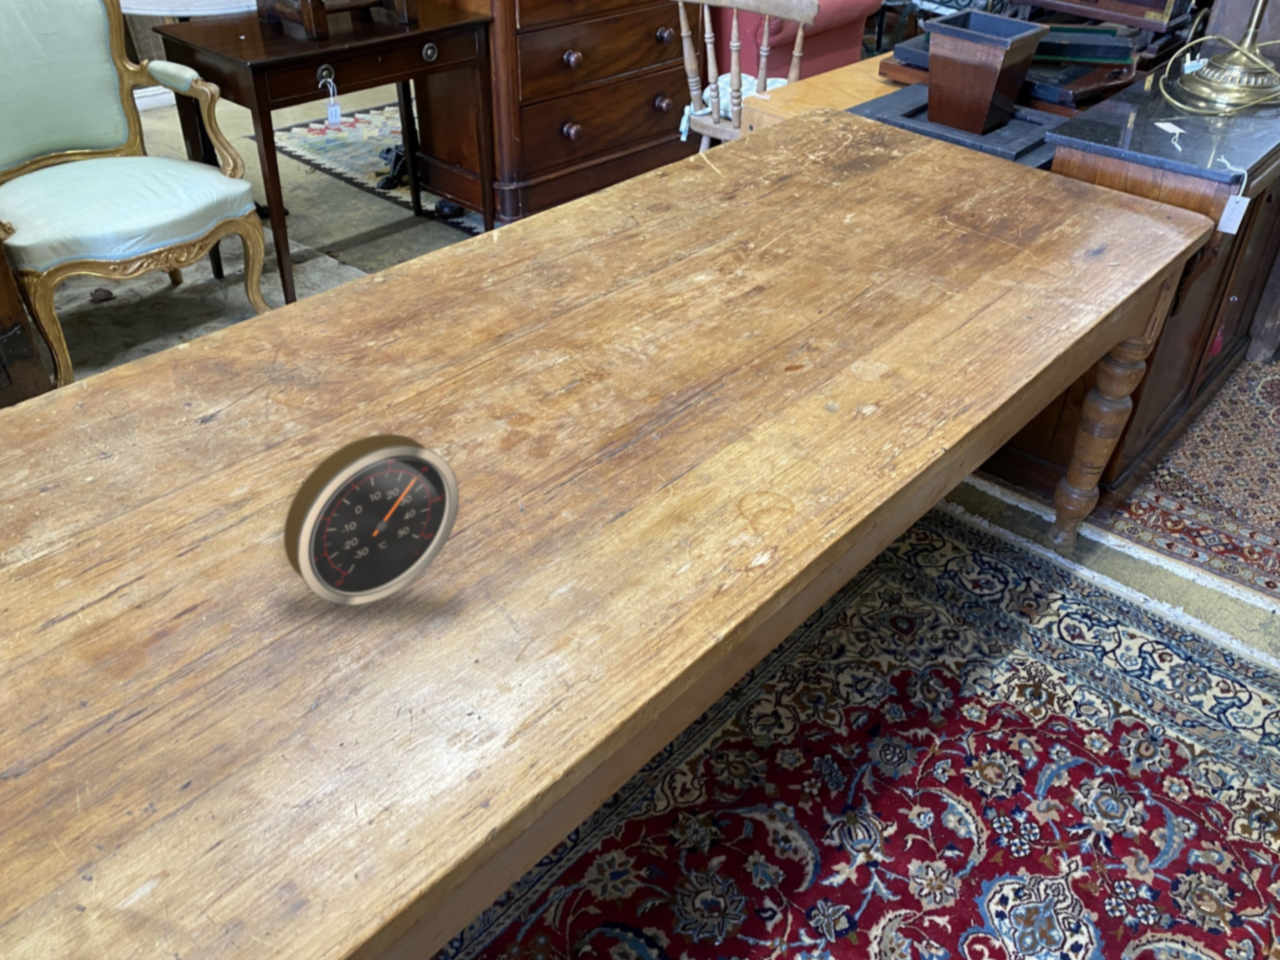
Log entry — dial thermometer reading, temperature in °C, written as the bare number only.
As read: 25
